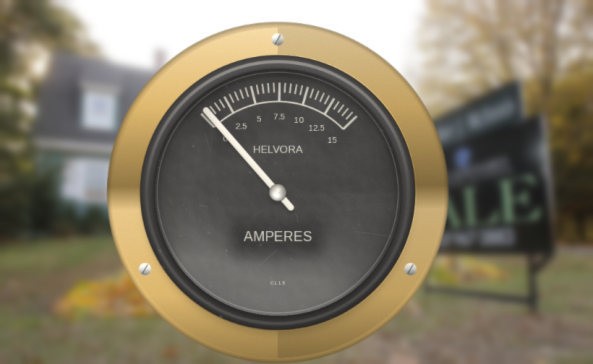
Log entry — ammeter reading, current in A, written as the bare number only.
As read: 0.5
